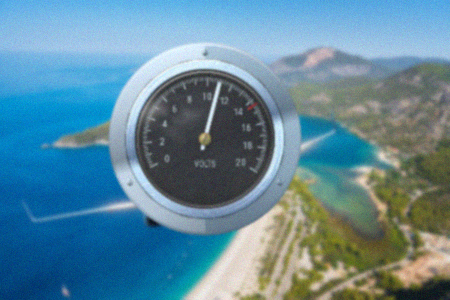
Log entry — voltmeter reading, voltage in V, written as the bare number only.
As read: 11
